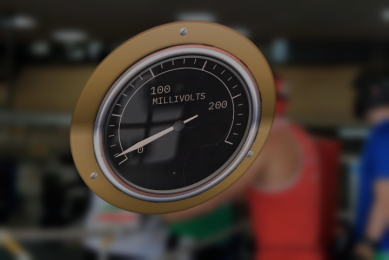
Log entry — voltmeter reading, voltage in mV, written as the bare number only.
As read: 10
